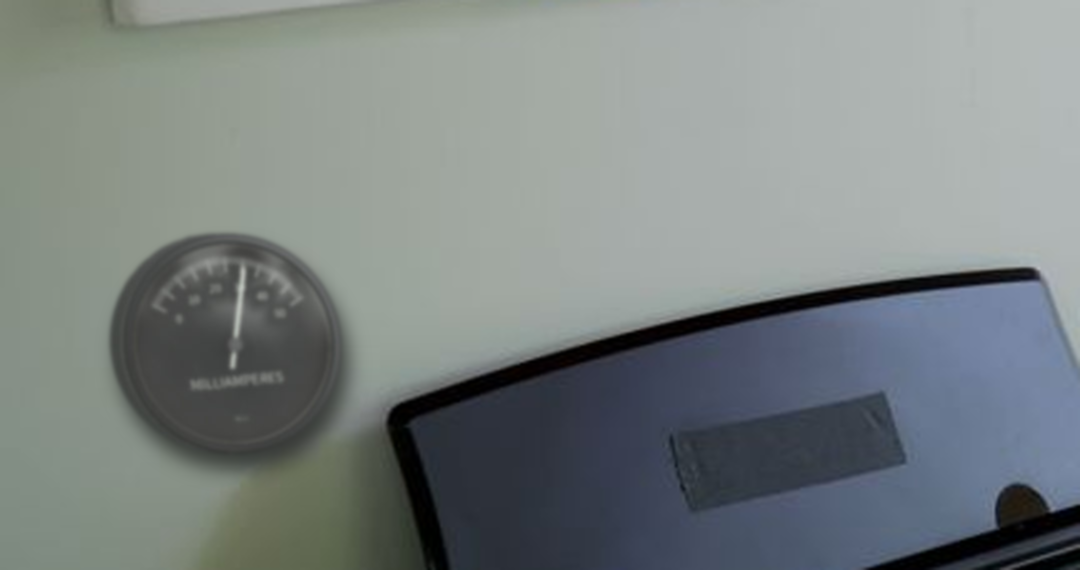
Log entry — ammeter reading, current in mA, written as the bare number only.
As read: 30
